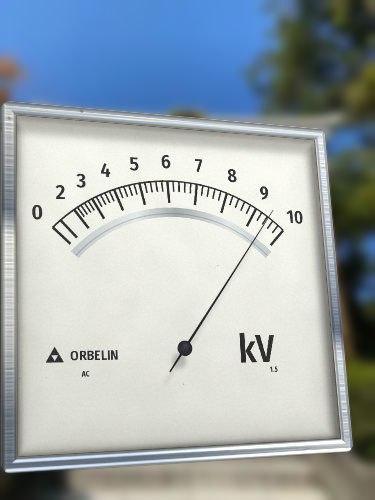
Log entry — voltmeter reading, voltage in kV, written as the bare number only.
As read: 9.4
